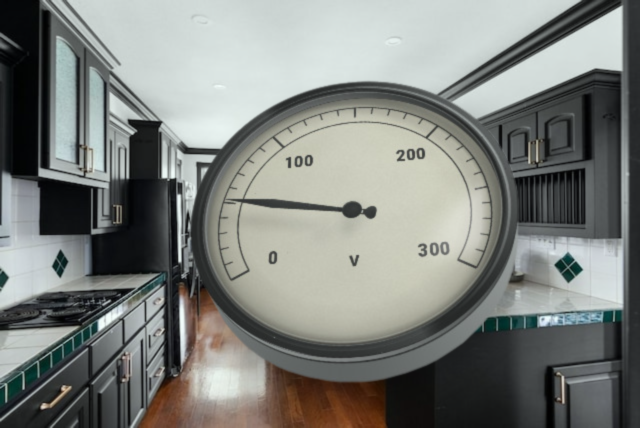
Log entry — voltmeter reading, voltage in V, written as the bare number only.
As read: 50
